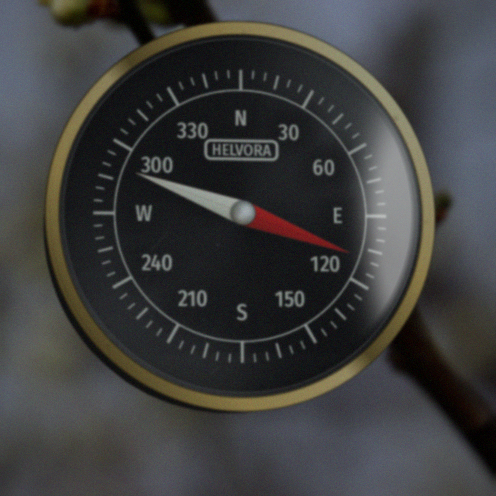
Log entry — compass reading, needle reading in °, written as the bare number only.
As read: 110
